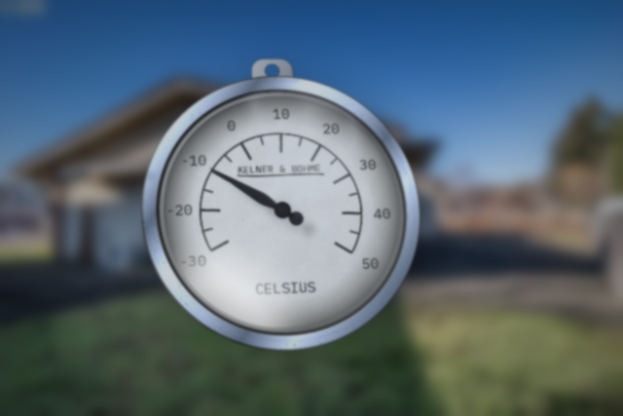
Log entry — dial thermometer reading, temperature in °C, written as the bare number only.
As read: -10
